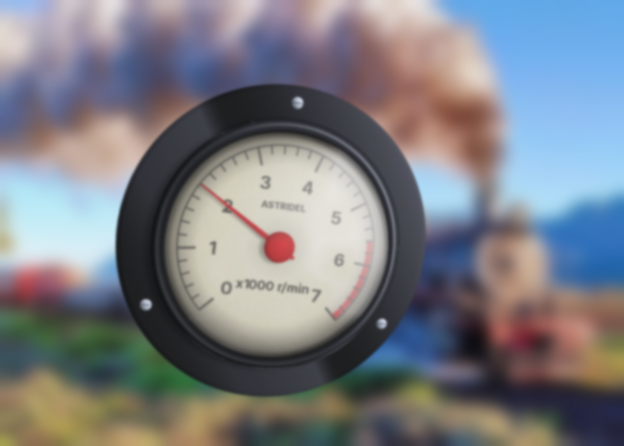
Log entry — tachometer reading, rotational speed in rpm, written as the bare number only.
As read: 2000
